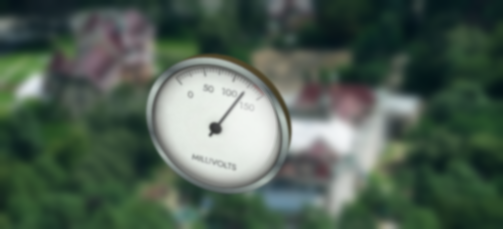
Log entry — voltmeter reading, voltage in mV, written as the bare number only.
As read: 125
